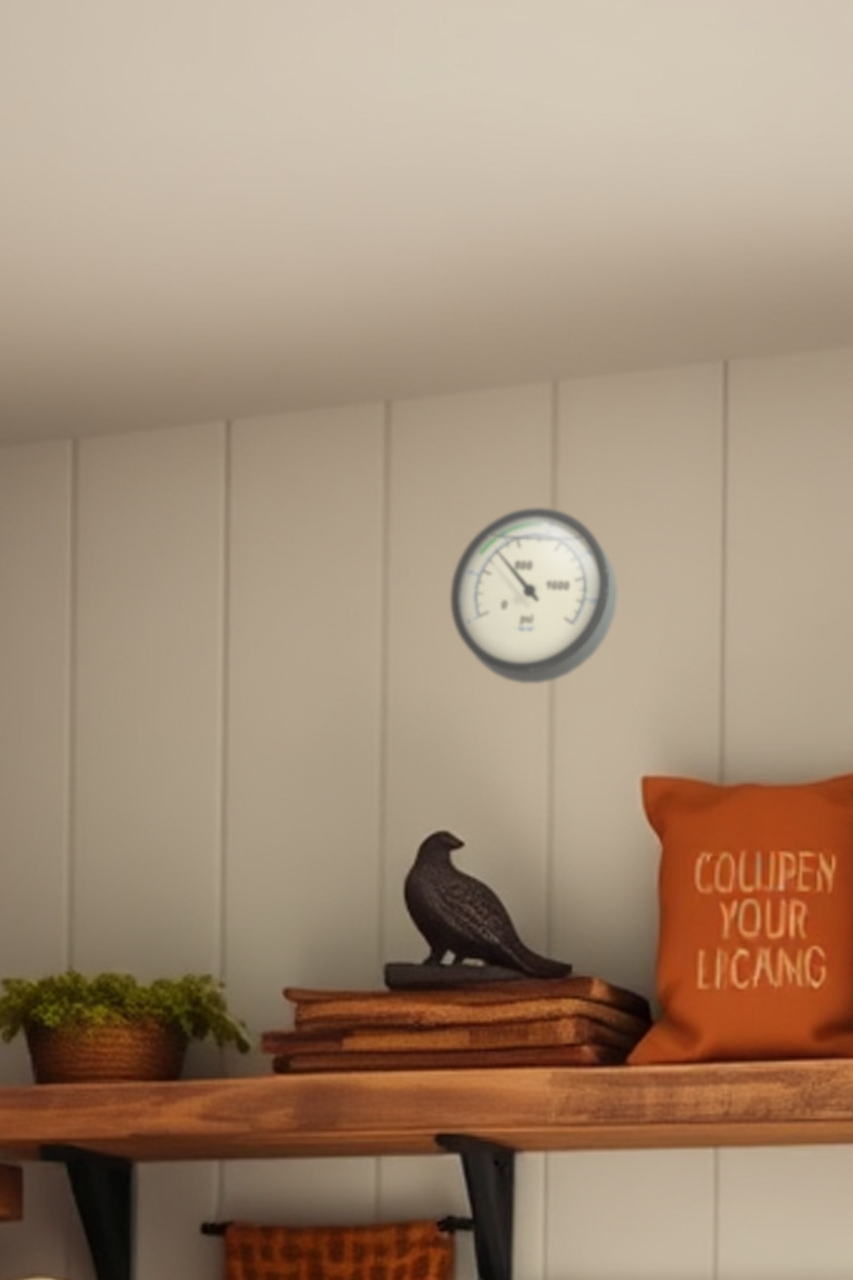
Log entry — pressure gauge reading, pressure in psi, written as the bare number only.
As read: 600
